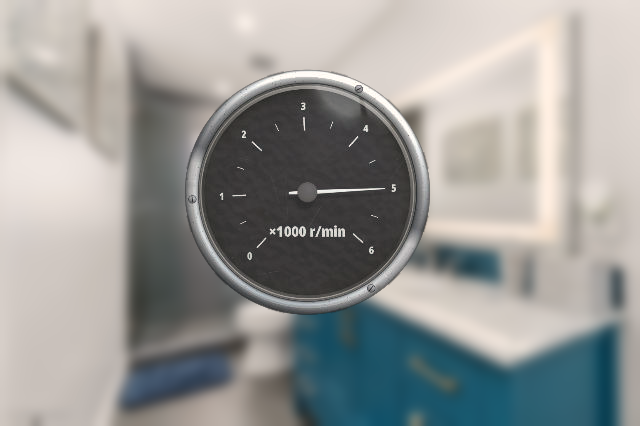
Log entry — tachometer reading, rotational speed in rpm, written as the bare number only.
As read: 5000
